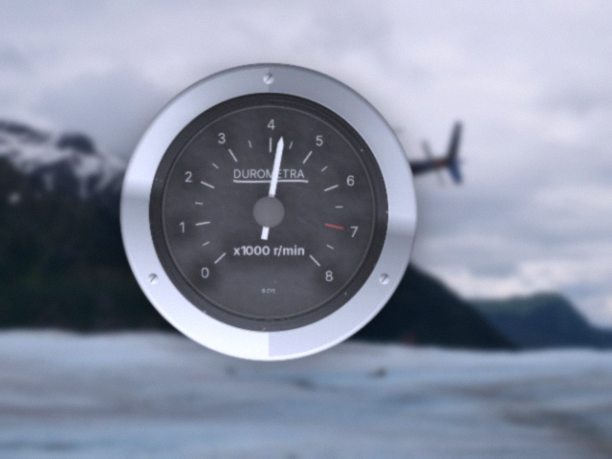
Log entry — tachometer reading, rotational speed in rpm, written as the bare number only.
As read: 4250
